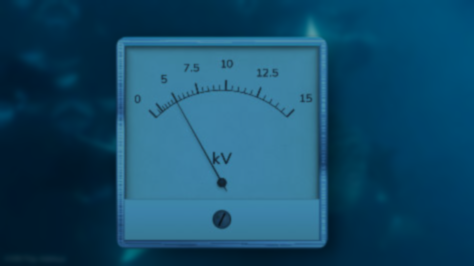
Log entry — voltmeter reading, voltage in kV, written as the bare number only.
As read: 5
